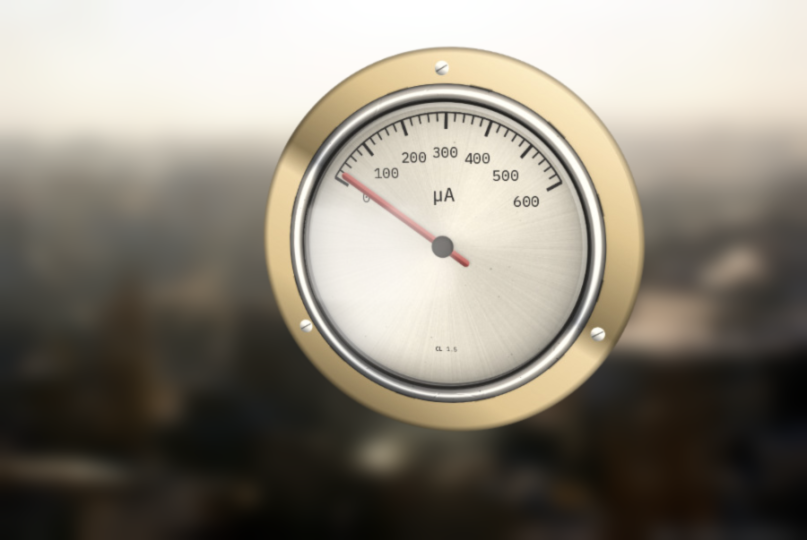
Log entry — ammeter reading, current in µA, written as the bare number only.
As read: 20
